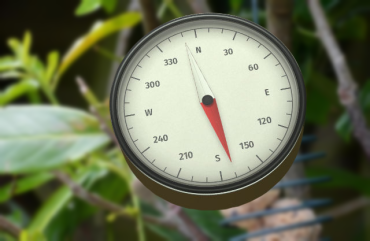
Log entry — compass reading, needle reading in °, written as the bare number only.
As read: 170
